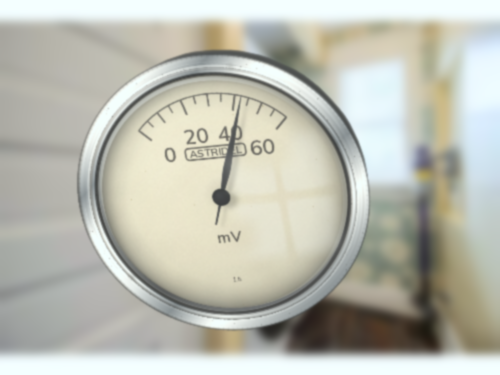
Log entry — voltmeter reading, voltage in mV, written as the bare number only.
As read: 42.5
